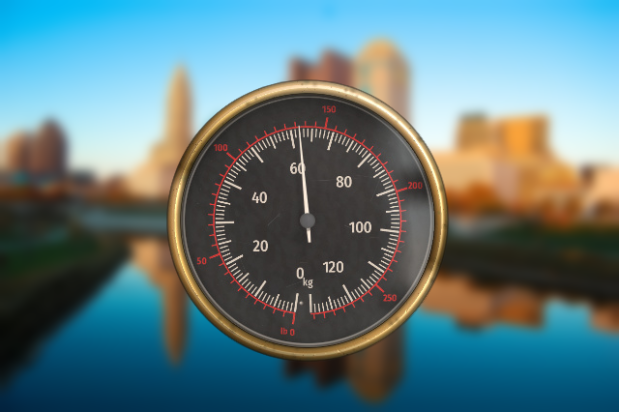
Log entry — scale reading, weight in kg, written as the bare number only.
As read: 62
